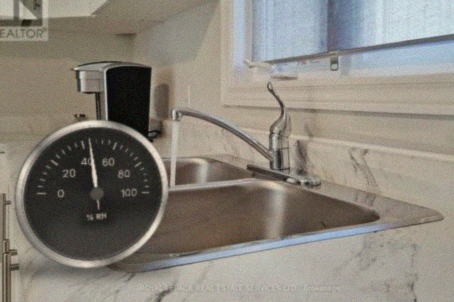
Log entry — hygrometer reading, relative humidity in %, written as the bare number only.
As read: 44
